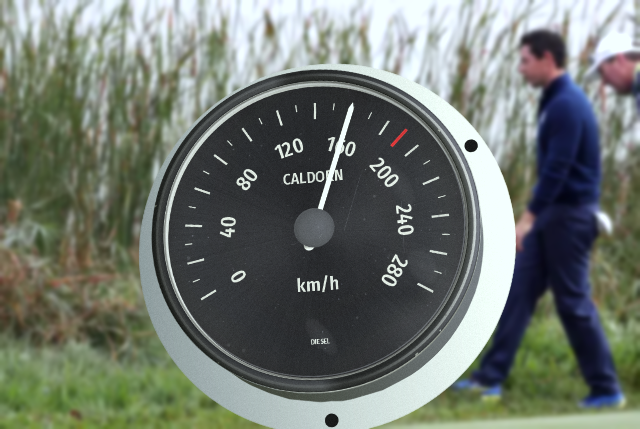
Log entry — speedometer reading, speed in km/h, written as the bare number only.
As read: 160
